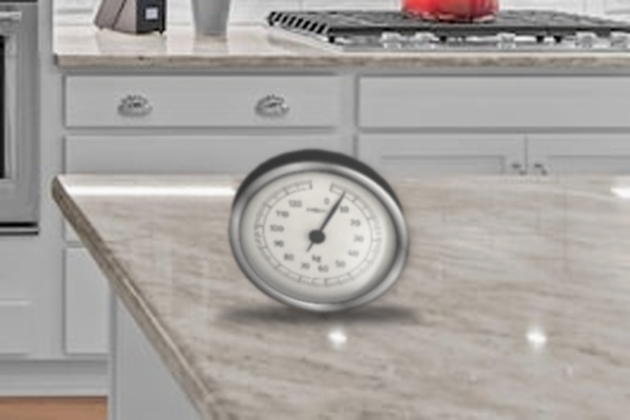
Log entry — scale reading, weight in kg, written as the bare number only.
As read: 5
